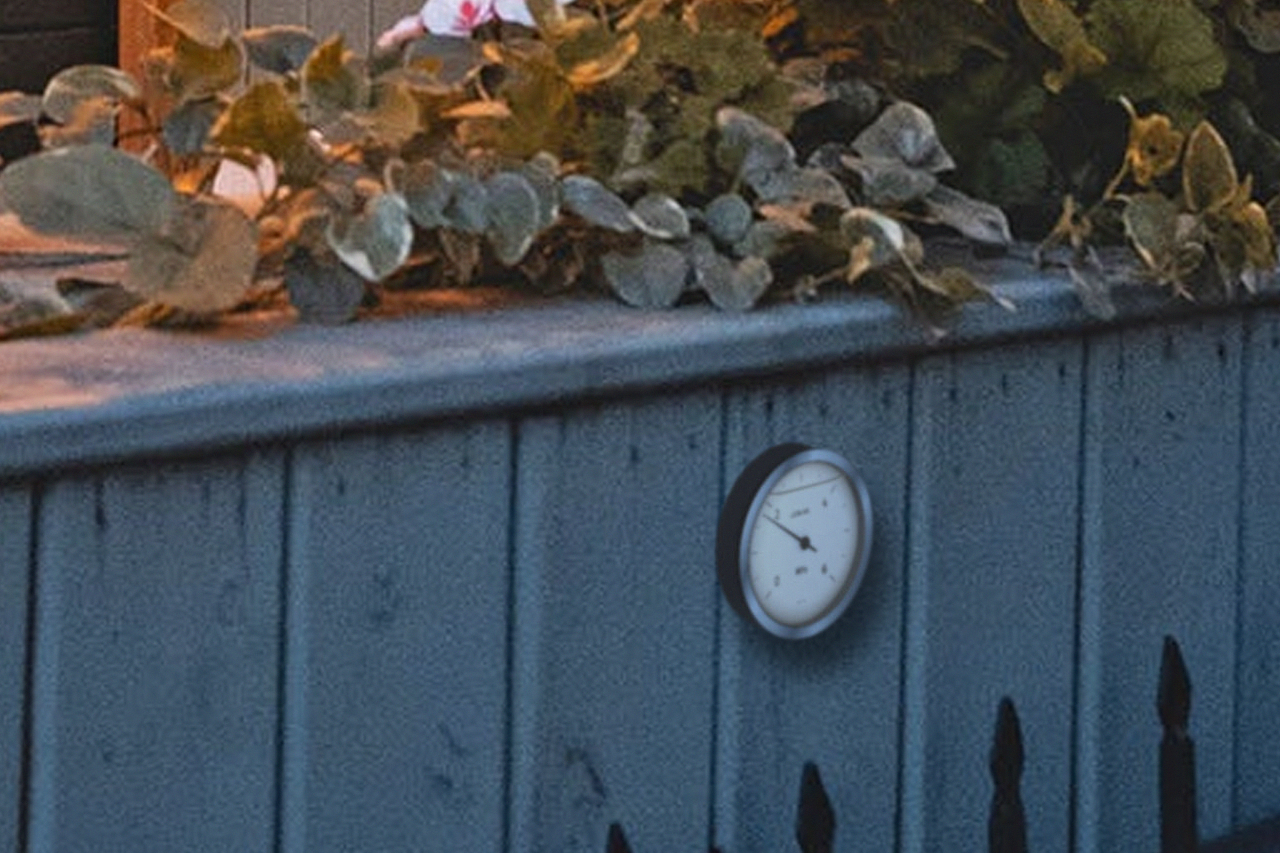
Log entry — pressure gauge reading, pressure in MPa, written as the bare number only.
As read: 1.75
